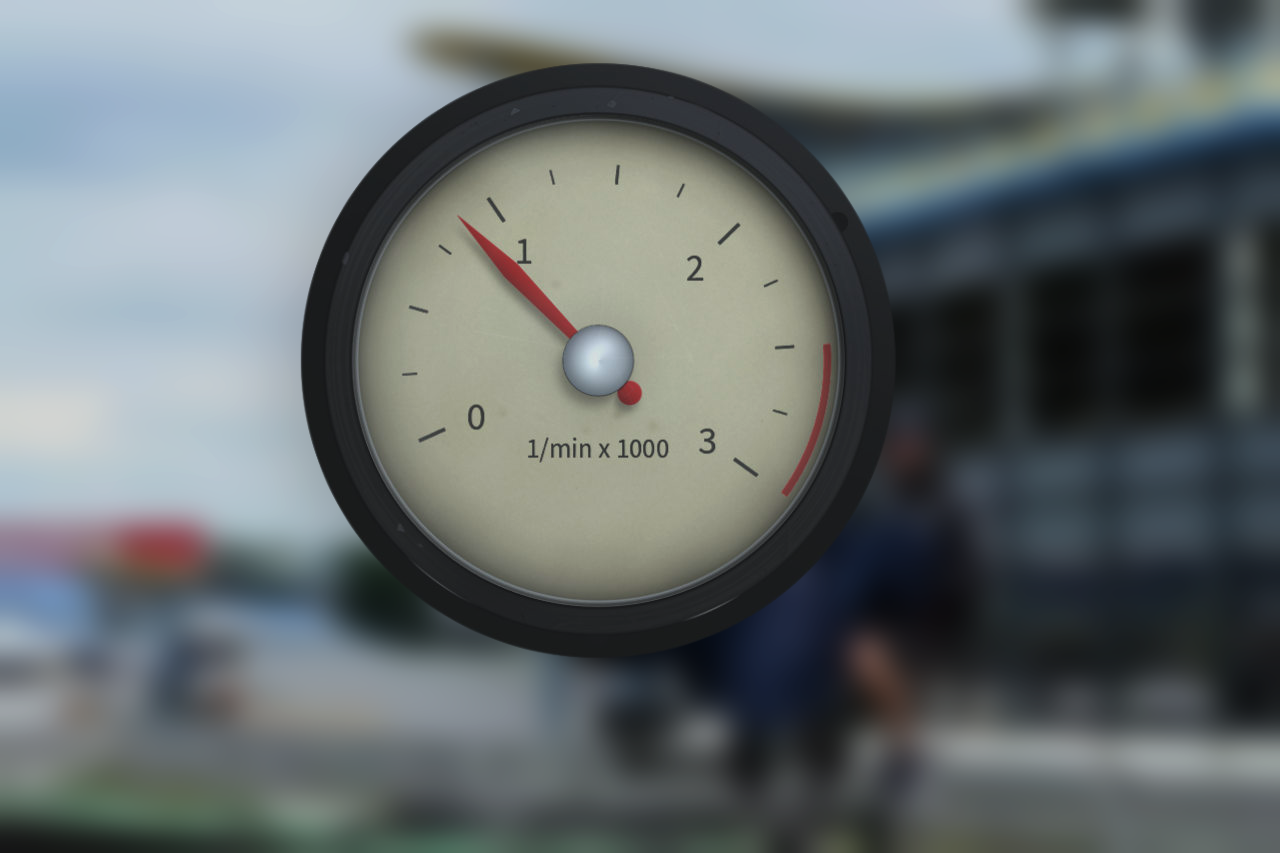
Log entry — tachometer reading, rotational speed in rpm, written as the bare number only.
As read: 875
